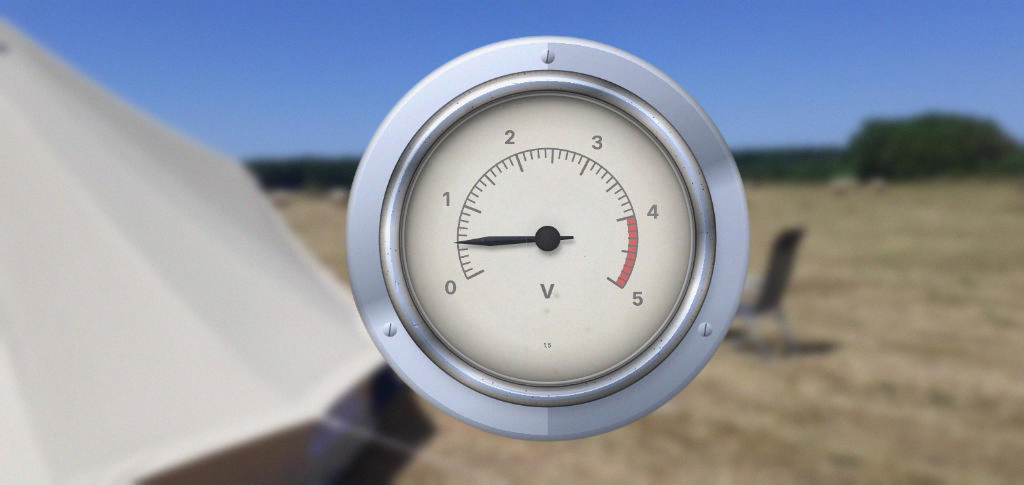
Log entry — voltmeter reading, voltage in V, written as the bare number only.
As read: 0.5
